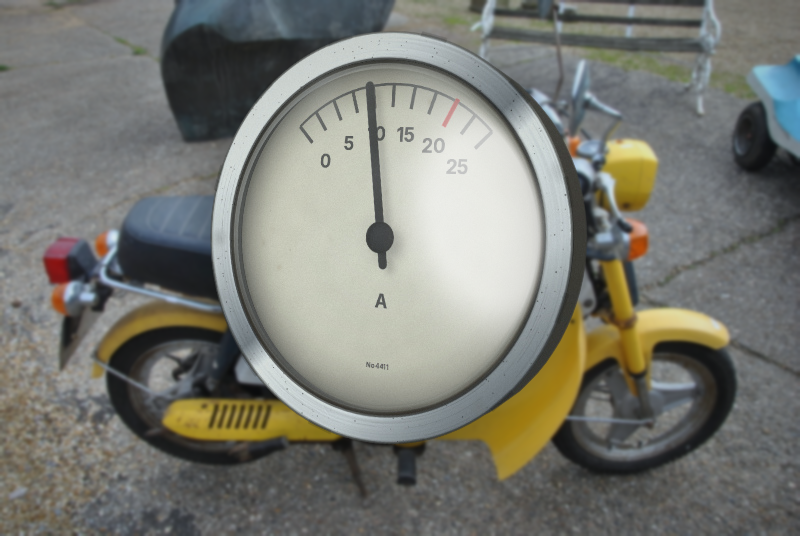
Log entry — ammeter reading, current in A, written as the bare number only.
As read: 10
